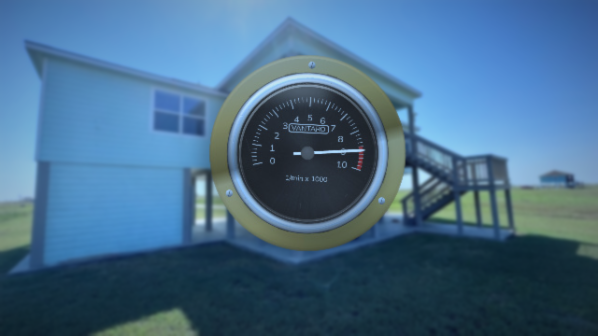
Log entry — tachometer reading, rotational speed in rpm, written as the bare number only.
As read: 9000
